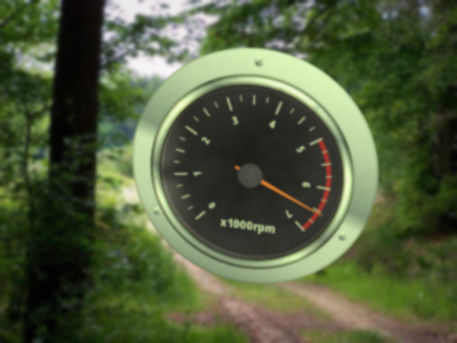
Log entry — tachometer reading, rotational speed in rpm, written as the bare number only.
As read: 6500
